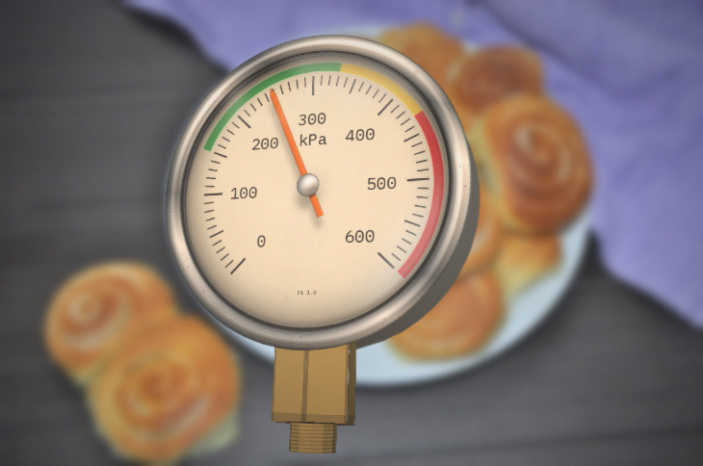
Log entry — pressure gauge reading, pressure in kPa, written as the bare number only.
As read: 250
